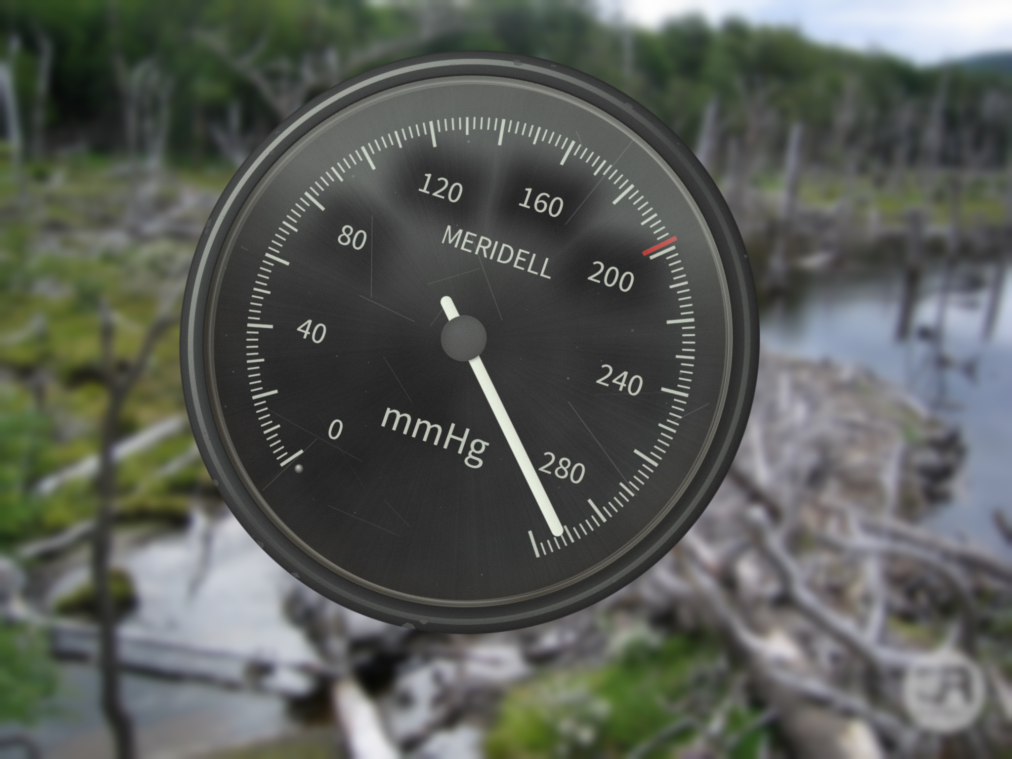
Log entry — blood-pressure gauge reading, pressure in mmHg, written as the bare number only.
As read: 292
